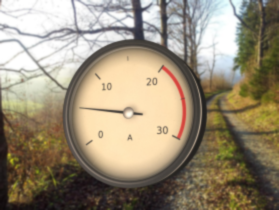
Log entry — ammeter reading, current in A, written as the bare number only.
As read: 5
